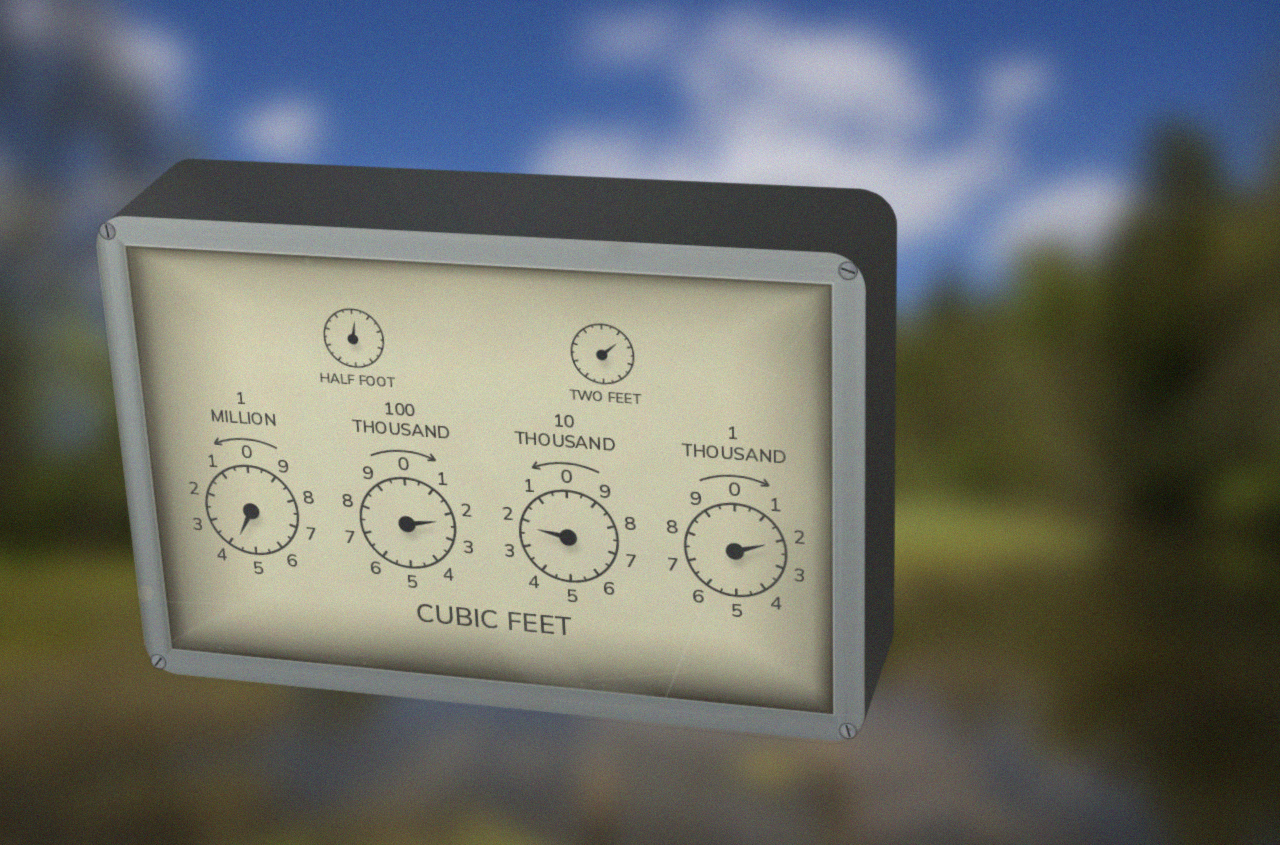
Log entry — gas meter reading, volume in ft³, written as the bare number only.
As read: 422200
